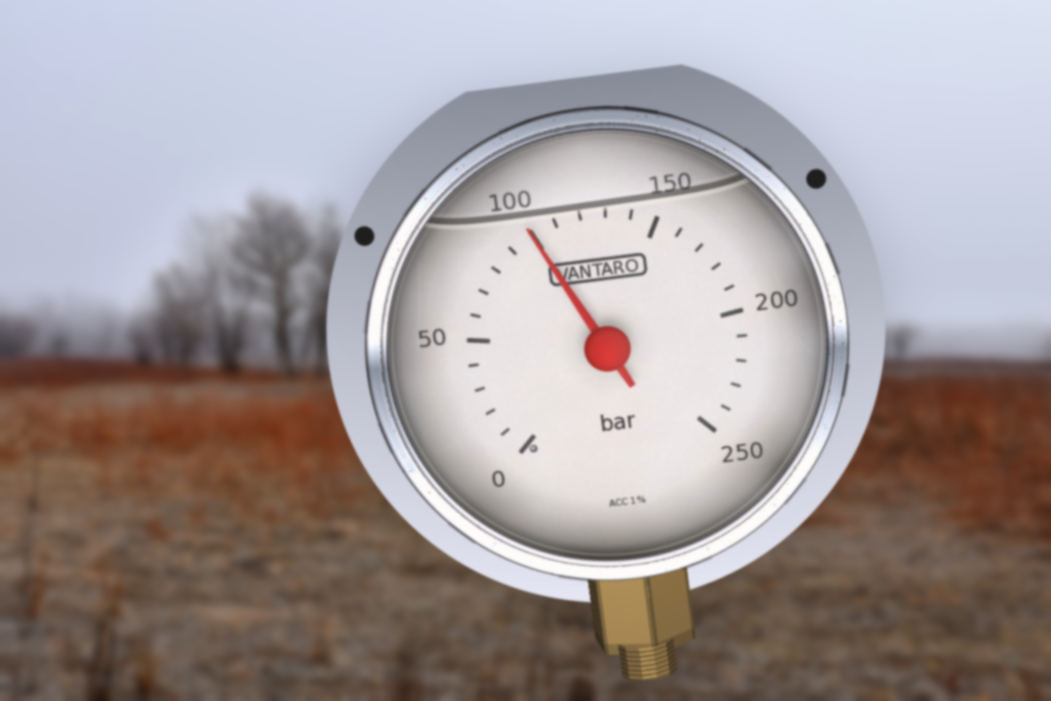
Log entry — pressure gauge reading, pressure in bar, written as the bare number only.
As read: 100
